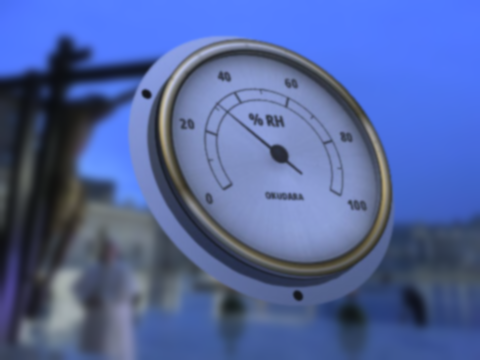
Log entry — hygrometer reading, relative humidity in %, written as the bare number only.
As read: 30
